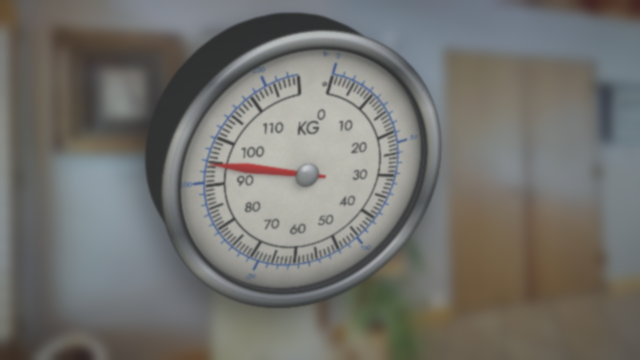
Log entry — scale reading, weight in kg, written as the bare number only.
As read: 95
